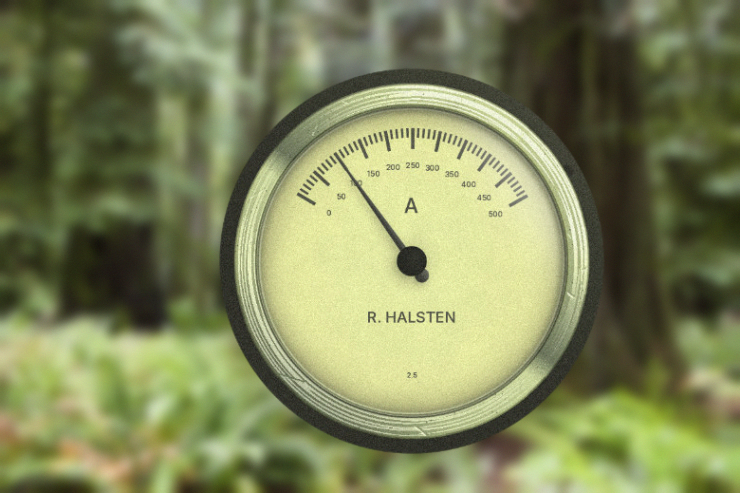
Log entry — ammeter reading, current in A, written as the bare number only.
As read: 100
